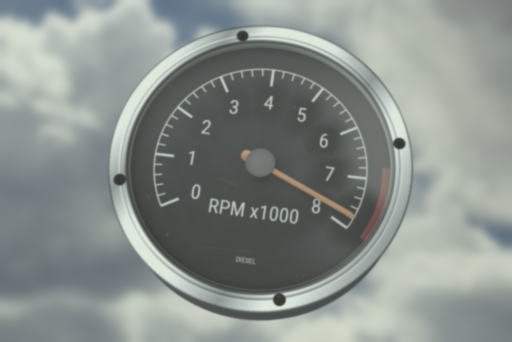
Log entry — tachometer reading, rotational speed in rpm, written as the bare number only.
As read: 7800
